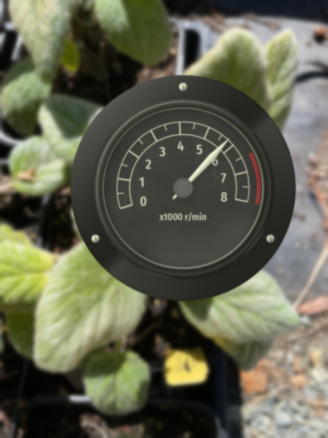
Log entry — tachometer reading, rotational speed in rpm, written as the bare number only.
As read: 5750
